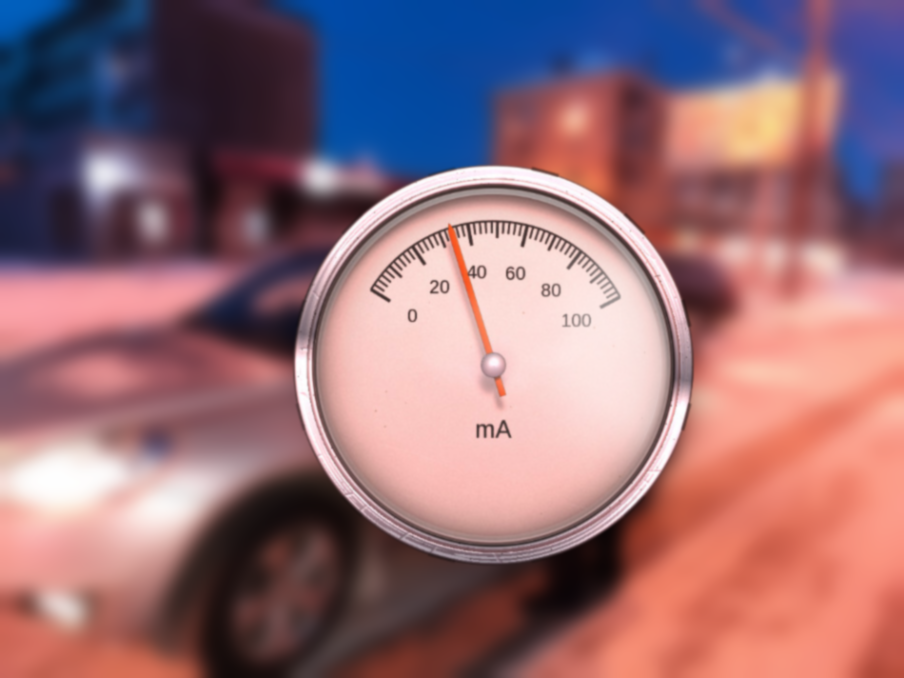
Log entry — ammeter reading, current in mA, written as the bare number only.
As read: 34
